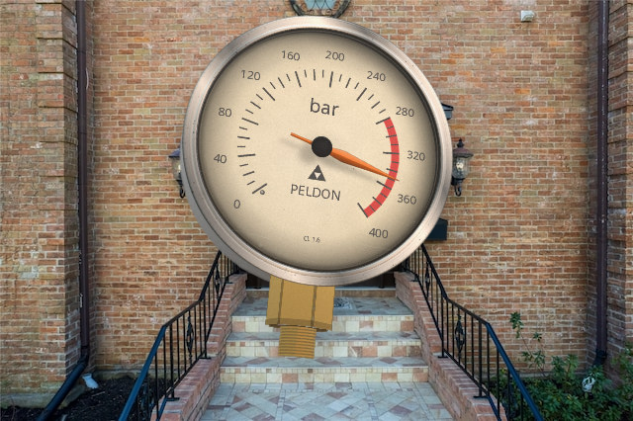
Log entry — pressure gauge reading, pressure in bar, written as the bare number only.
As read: 350
